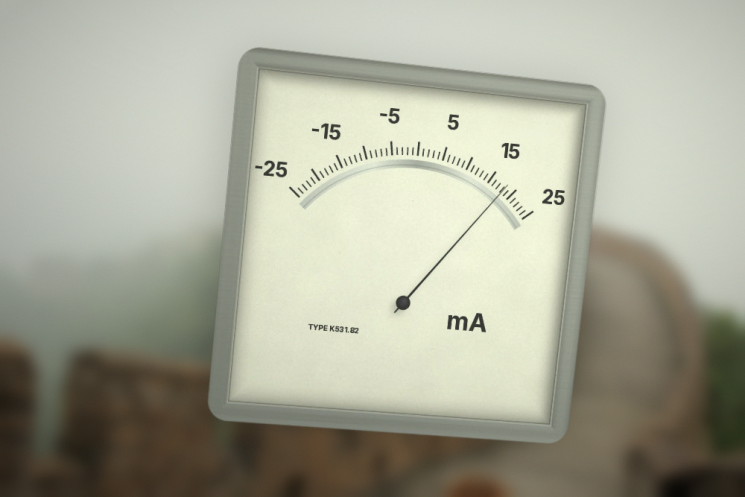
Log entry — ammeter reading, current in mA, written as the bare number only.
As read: 18
